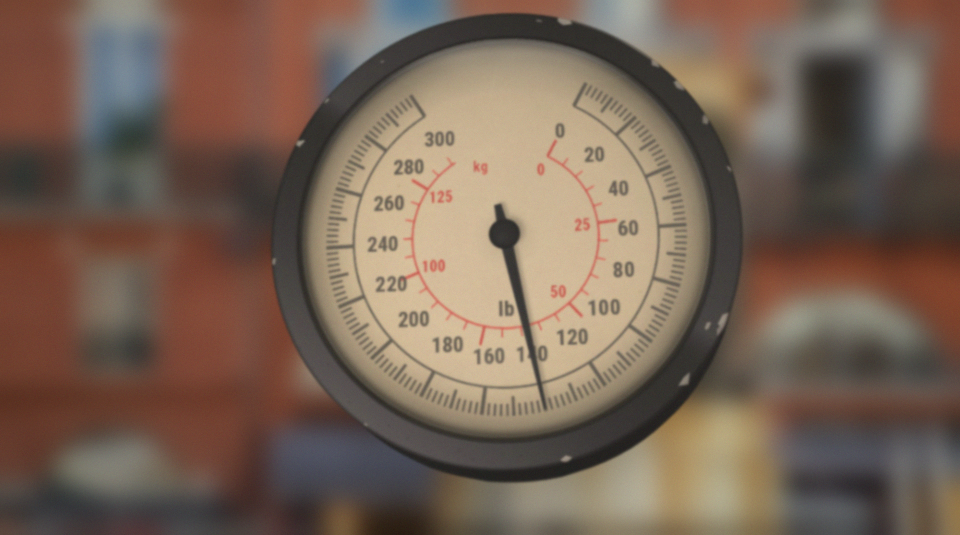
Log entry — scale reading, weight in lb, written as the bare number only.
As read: 140
